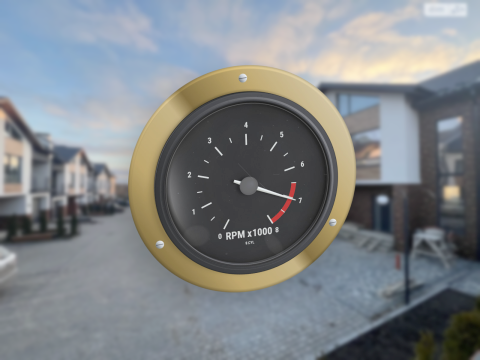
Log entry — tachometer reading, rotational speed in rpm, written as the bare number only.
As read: 7000
